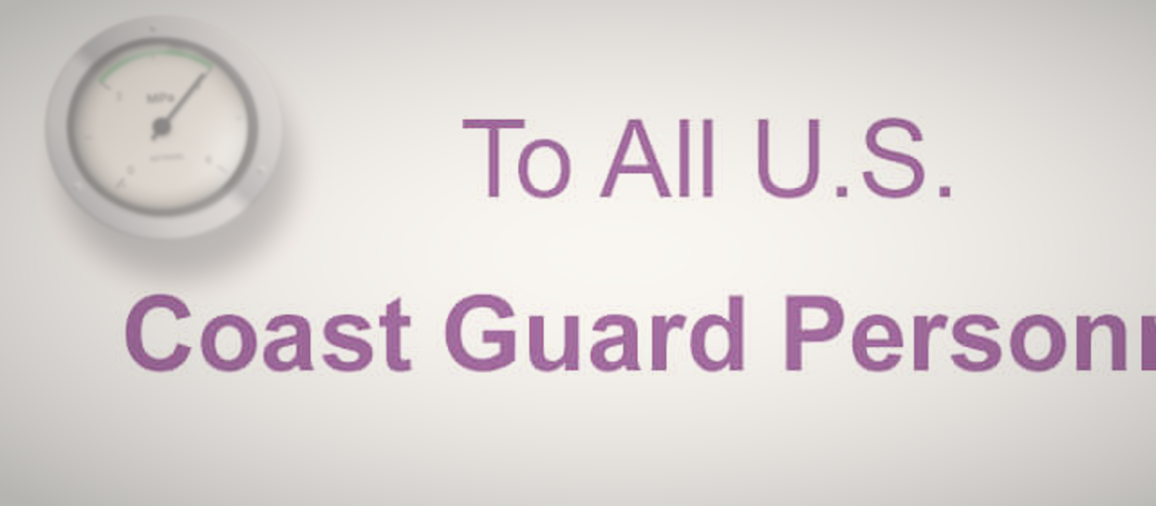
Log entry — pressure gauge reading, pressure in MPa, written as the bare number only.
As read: 4
